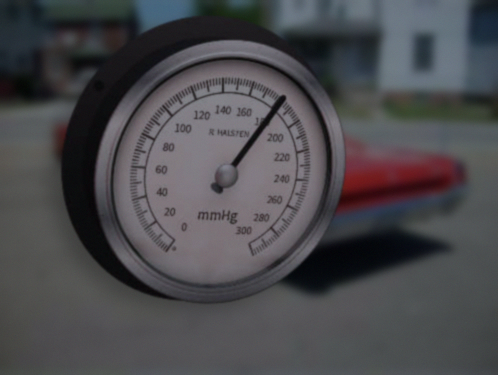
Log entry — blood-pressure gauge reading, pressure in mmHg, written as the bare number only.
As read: 180
